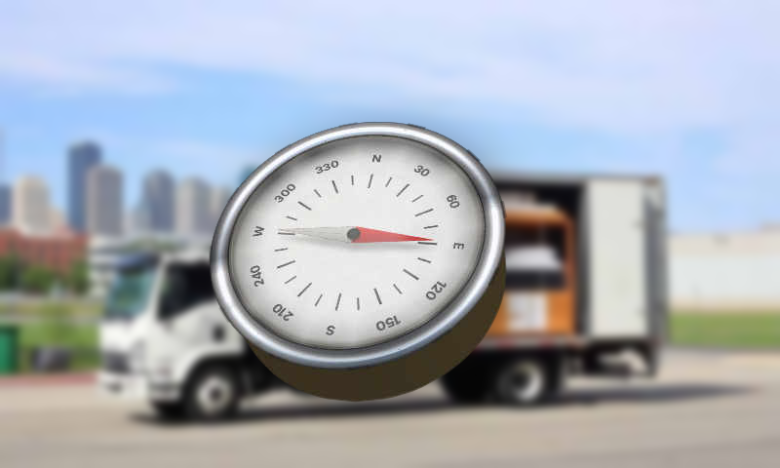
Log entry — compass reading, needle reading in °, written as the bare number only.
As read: 90
